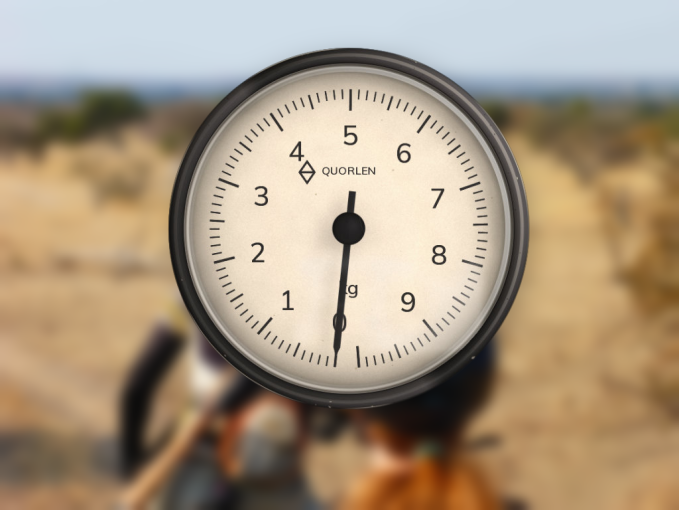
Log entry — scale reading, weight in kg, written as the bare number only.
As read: 0
